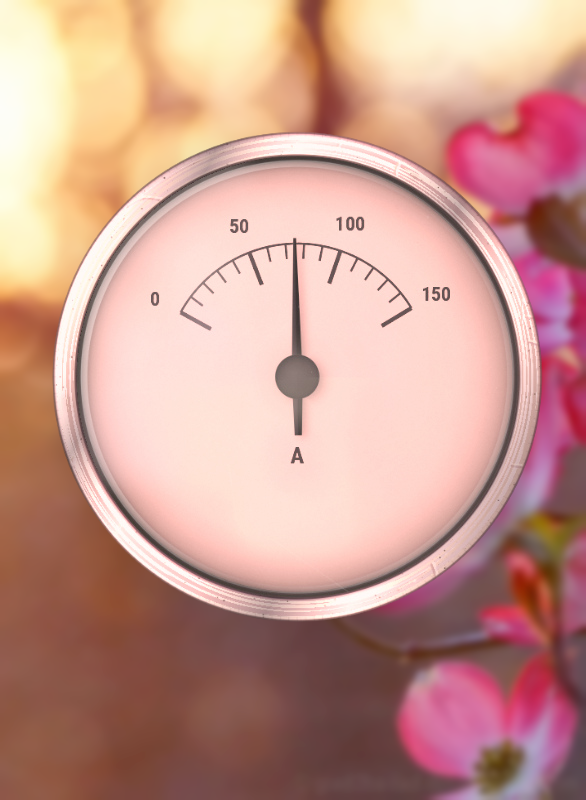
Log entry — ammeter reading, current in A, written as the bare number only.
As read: 75
